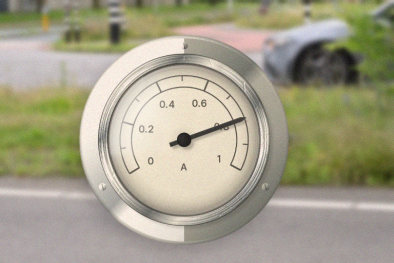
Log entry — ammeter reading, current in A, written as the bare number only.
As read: 0.8
